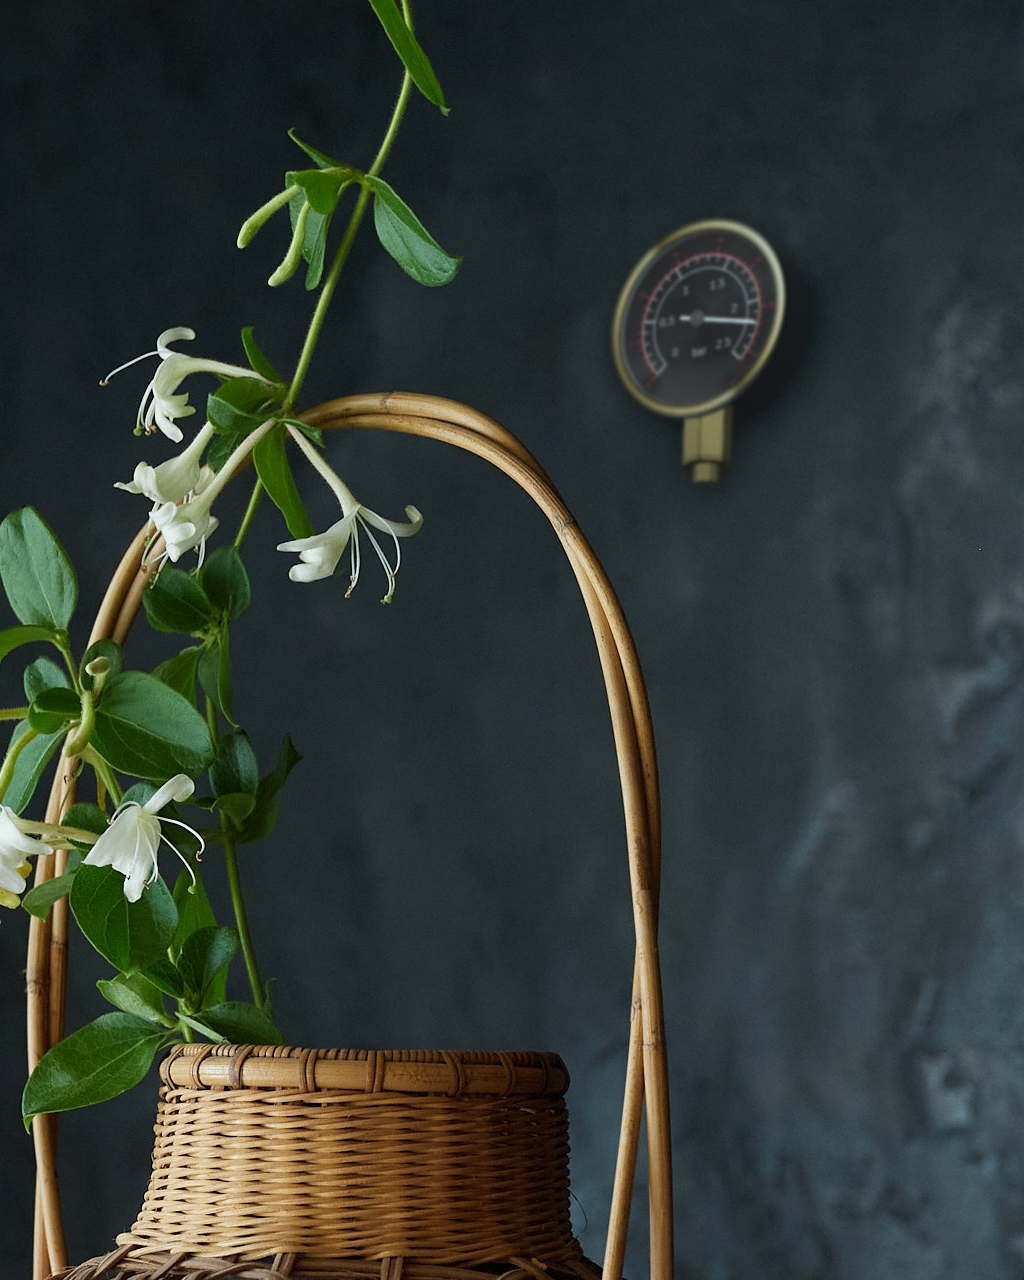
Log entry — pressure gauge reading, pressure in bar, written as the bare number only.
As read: 2.2
